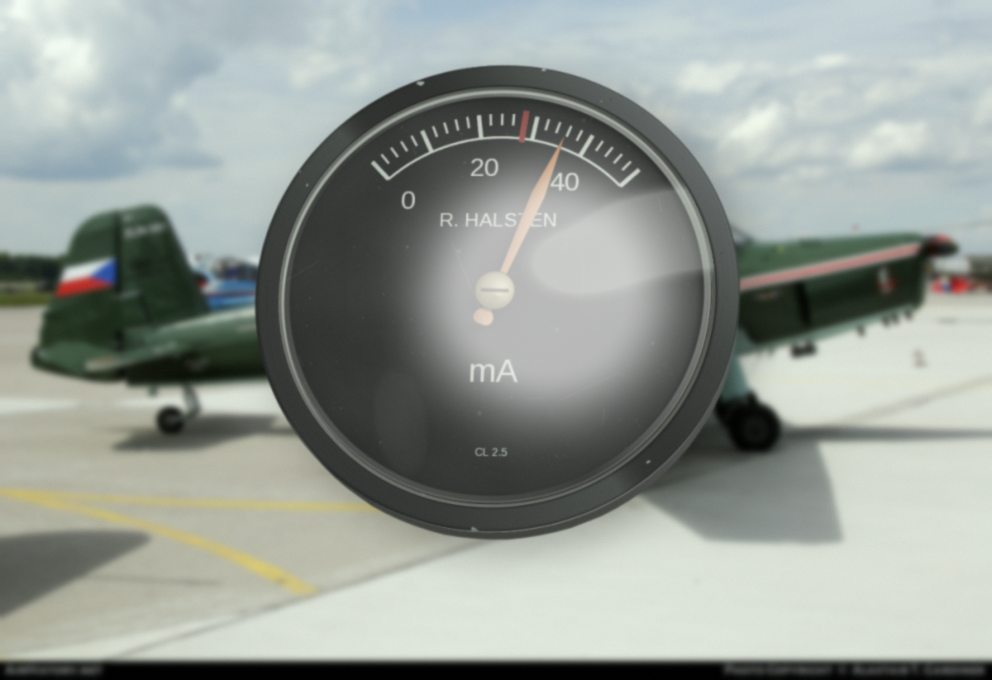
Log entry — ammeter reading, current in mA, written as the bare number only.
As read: 36
